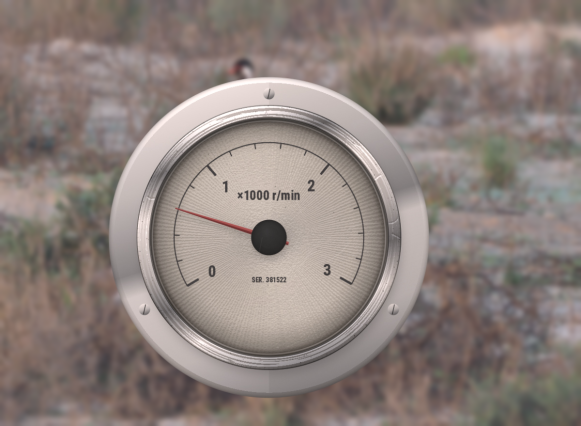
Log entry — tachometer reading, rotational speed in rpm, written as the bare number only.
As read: 600
